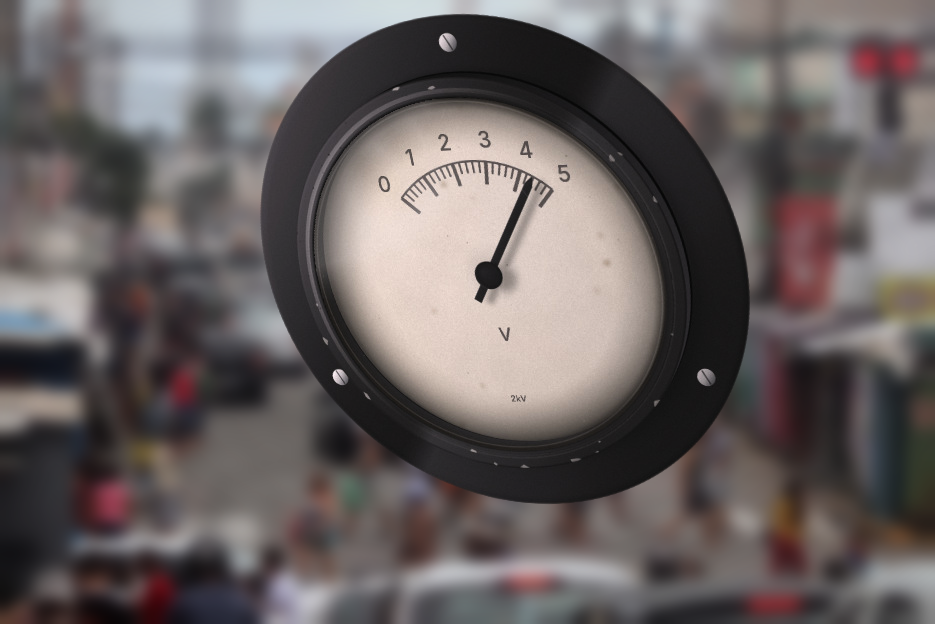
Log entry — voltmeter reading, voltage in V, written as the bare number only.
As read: 4.4
